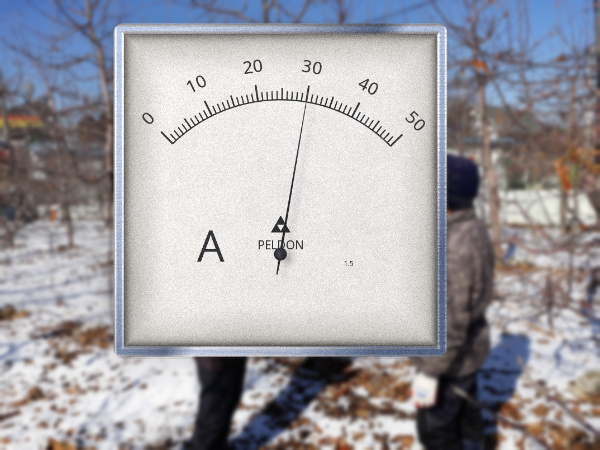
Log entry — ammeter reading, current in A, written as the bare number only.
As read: 30
